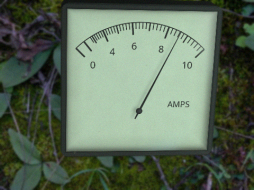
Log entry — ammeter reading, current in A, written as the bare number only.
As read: 8.6
